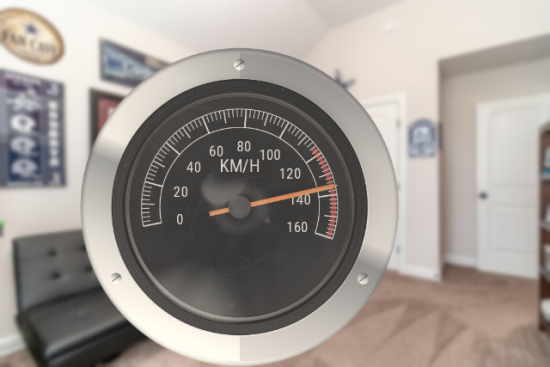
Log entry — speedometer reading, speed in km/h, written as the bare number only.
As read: 136
